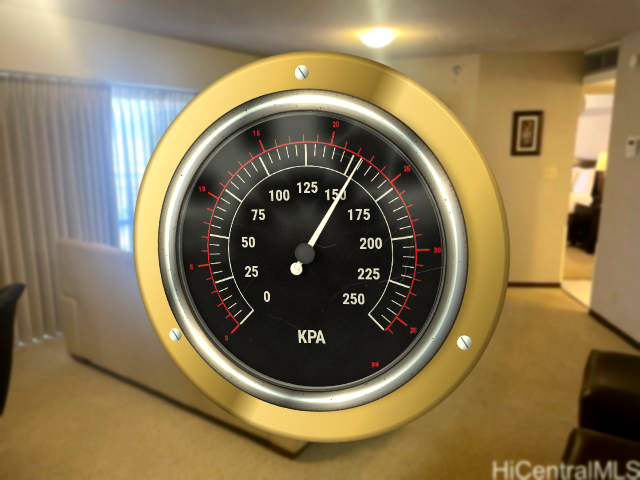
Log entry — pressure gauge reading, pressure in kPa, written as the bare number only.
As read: 155
